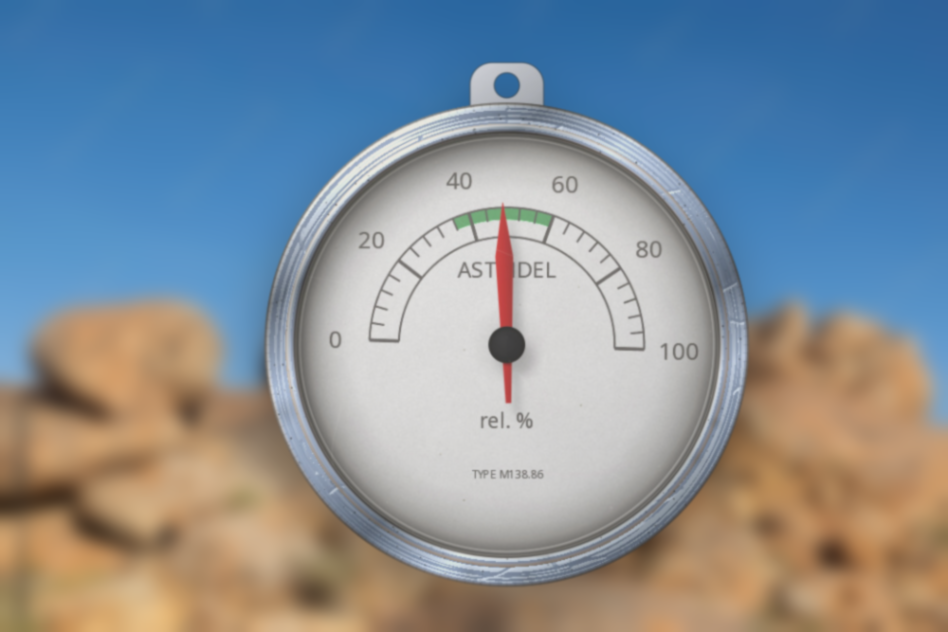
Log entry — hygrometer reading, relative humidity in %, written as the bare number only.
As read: 48
